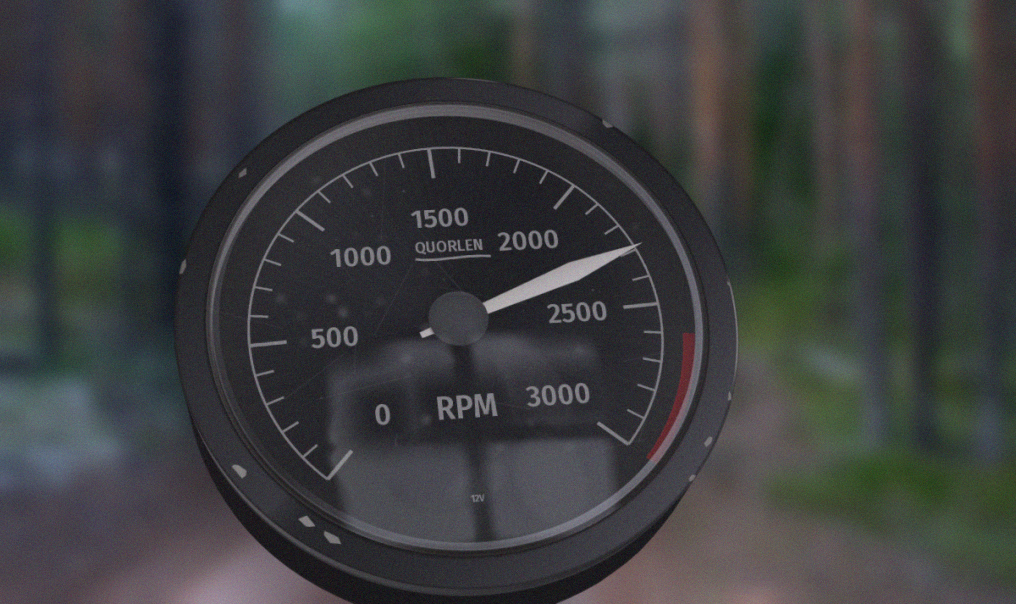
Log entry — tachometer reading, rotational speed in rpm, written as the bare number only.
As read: 2300
